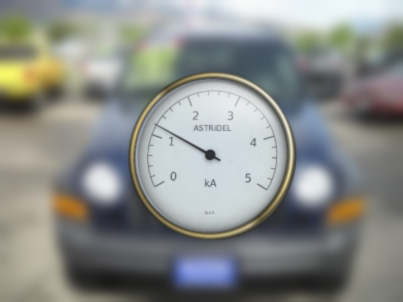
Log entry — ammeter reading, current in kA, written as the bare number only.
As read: 1.2
